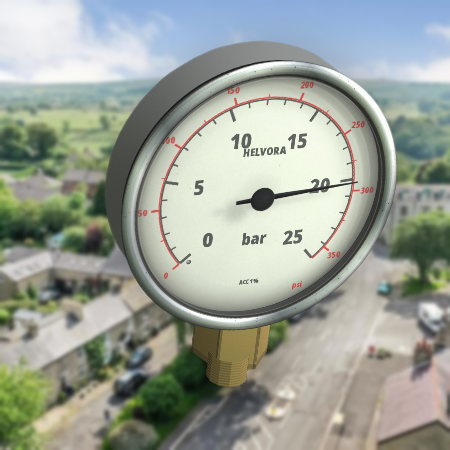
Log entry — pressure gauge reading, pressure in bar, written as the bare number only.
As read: 20
